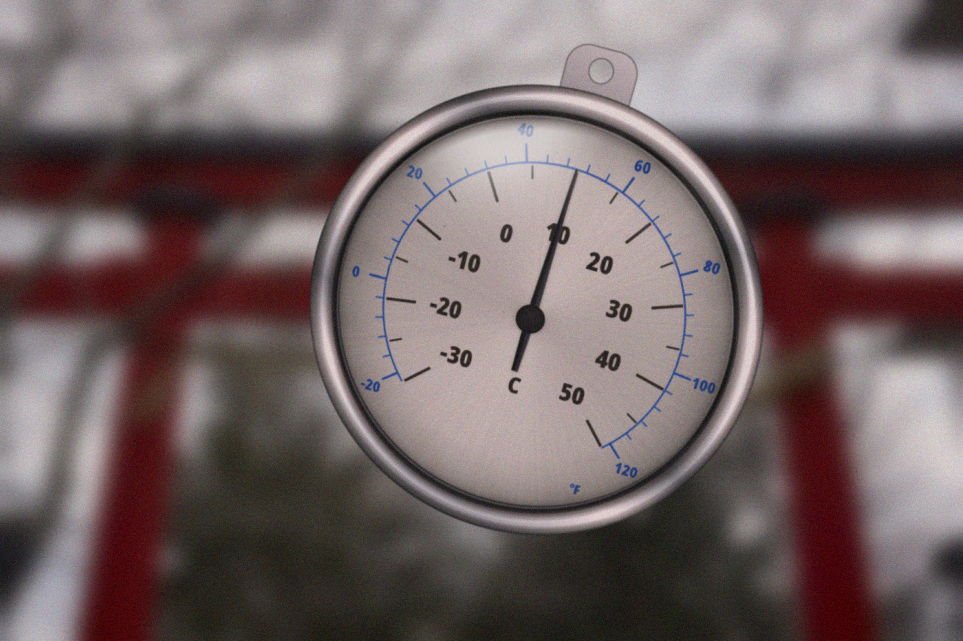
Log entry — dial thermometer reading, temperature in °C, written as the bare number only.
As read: 10
